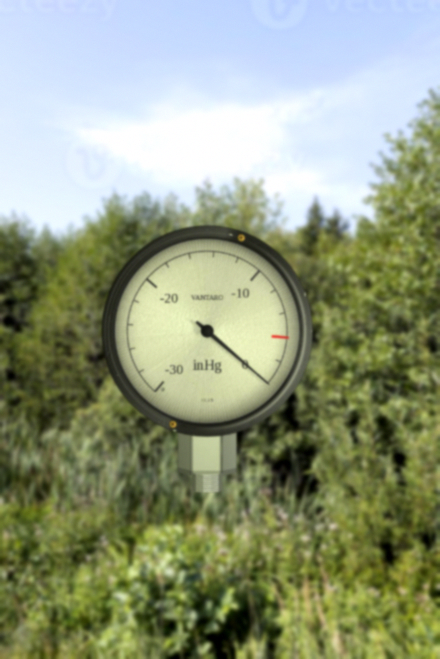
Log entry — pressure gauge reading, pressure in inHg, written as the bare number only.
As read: 0
